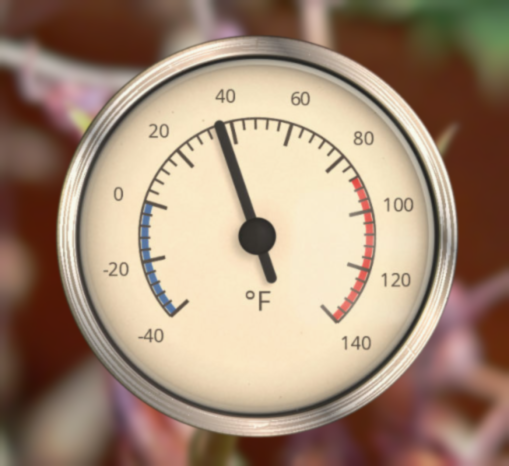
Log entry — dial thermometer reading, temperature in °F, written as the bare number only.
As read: 36
